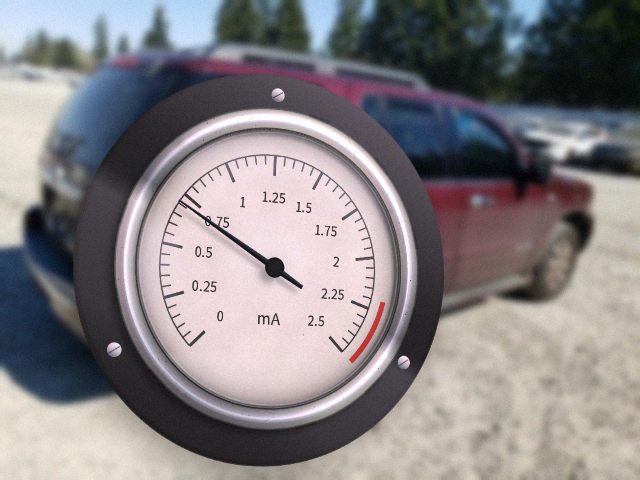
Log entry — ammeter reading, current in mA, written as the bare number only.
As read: 0.7
